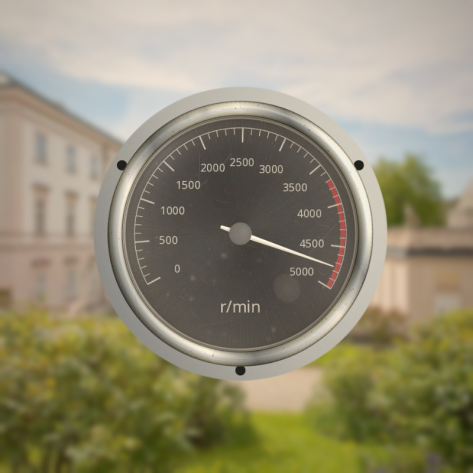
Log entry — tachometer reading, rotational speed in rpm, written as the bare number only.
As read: 4750
